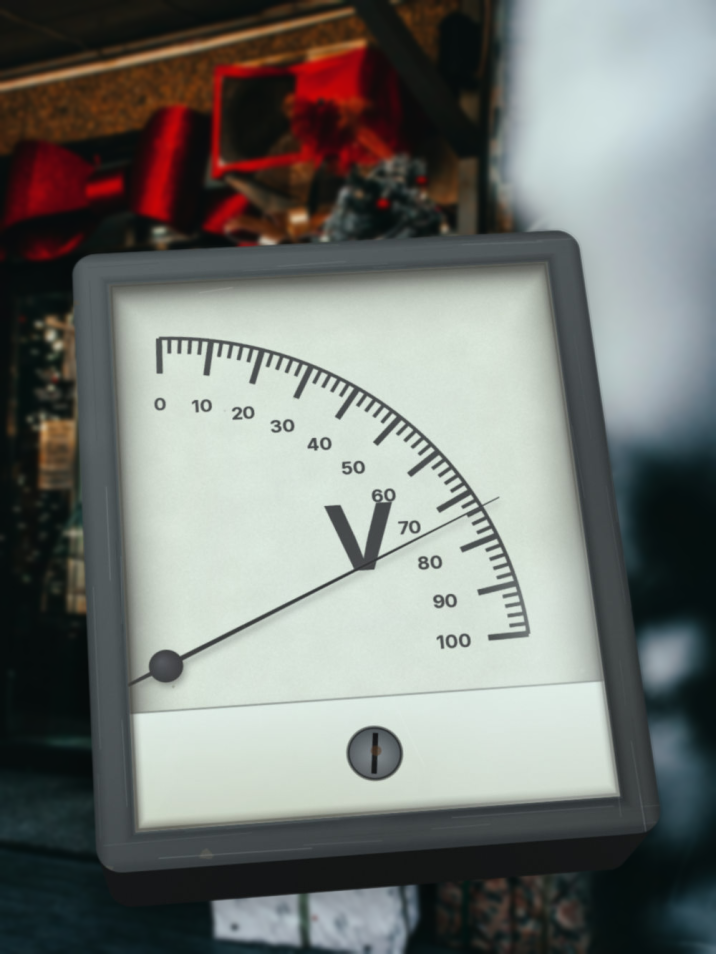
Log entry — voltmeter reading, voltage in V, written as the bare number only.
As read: 74
